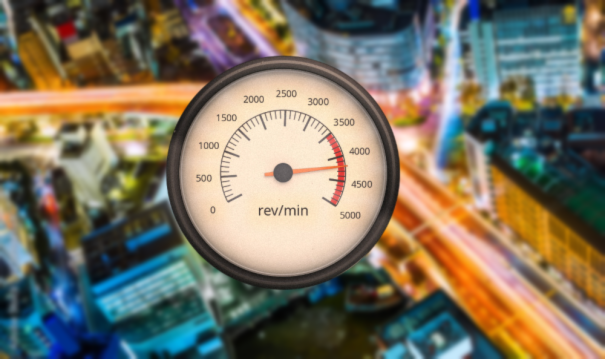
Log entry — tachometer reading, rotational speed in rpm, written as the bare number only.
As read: 4200
